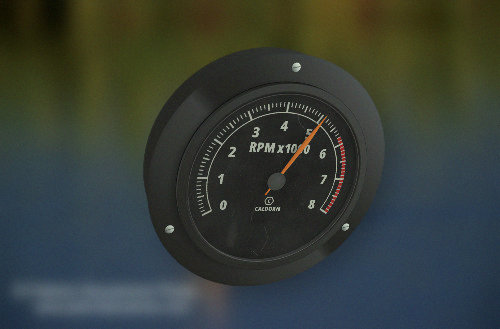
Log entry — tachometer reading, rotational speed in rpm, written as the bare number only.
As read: 5000
